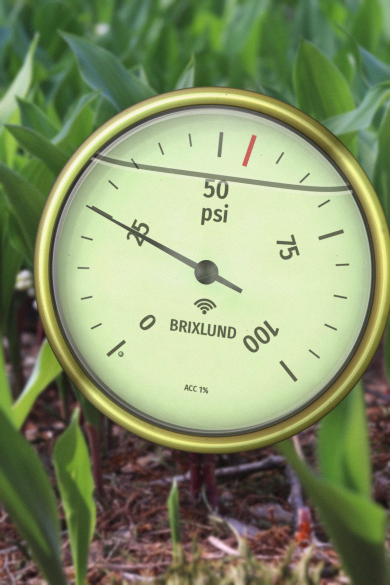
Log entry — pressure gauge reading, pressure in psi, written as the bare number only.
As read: 25
